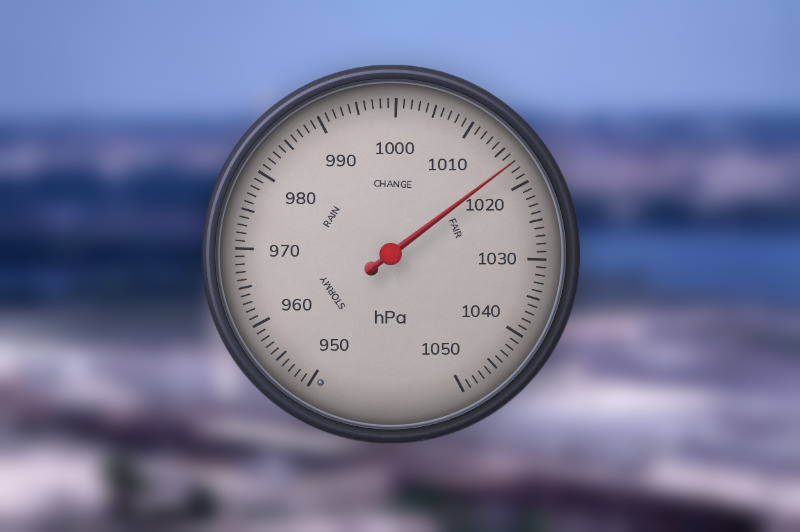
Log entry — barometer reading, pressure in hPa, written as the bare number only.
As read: 1017
